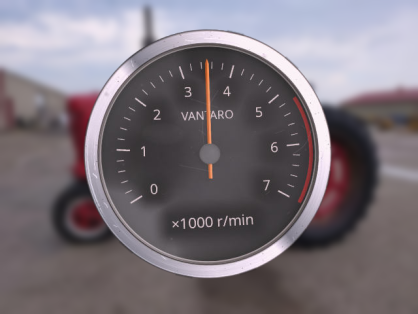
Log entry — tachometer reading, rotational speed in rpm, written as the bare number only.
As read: 3500
